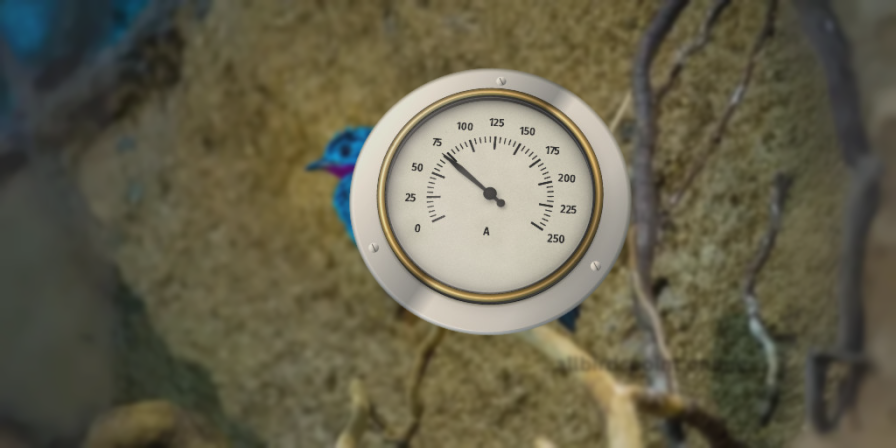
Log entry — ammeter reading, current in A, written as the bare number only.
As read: 70
